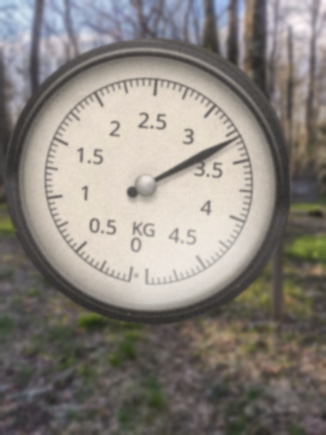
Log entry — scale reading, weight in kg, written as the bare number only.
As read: 3.3
